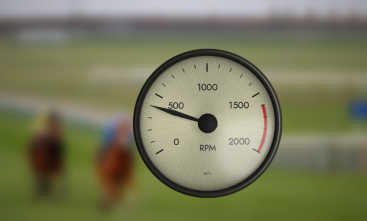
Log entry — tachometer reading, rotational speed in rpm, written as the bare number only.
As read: 400
